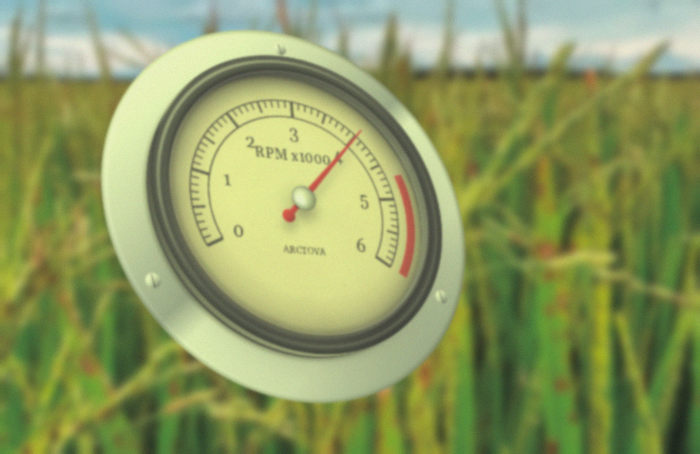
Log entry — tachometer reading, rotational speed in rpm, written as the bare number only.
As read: 4000
